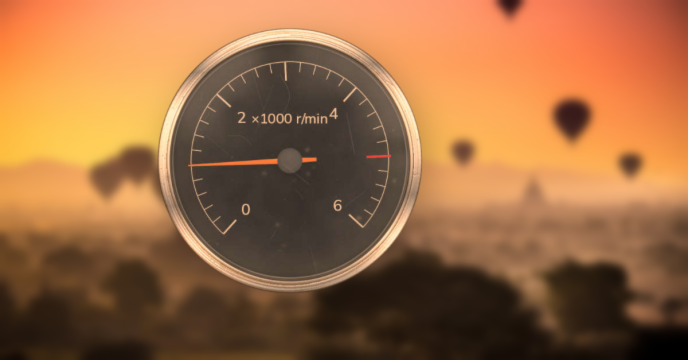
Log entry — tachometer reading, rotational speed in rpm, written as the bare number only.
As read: 1000
